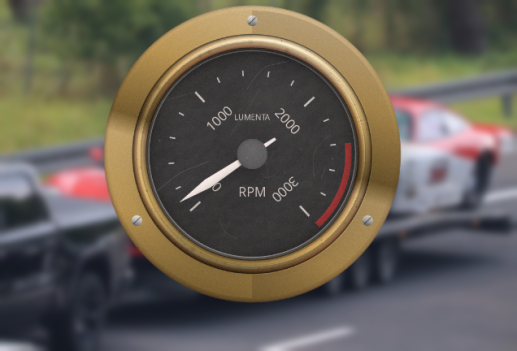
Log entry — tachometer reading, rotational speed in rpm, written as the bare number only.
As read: 100
